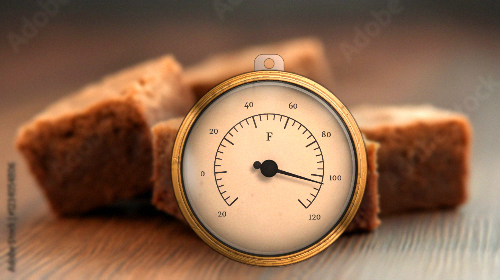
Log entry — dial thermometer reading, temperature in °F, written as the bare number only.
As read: 104
